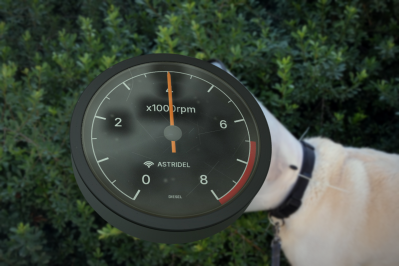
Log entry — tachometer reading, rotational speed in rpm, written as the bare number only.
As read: 4000
